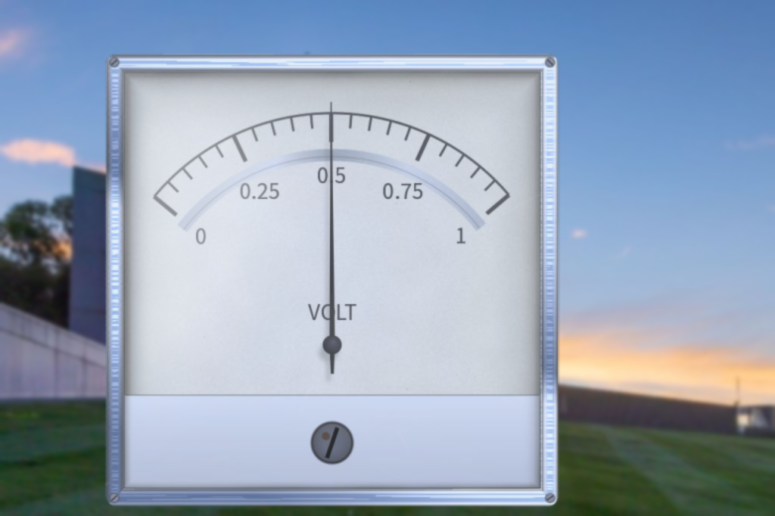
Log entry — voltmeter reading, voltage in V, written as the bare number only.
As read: 0.5
